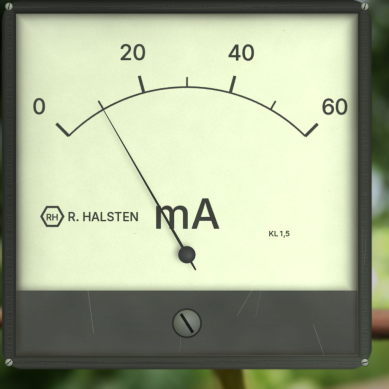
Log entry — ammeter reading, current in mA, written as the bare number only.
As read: 10
